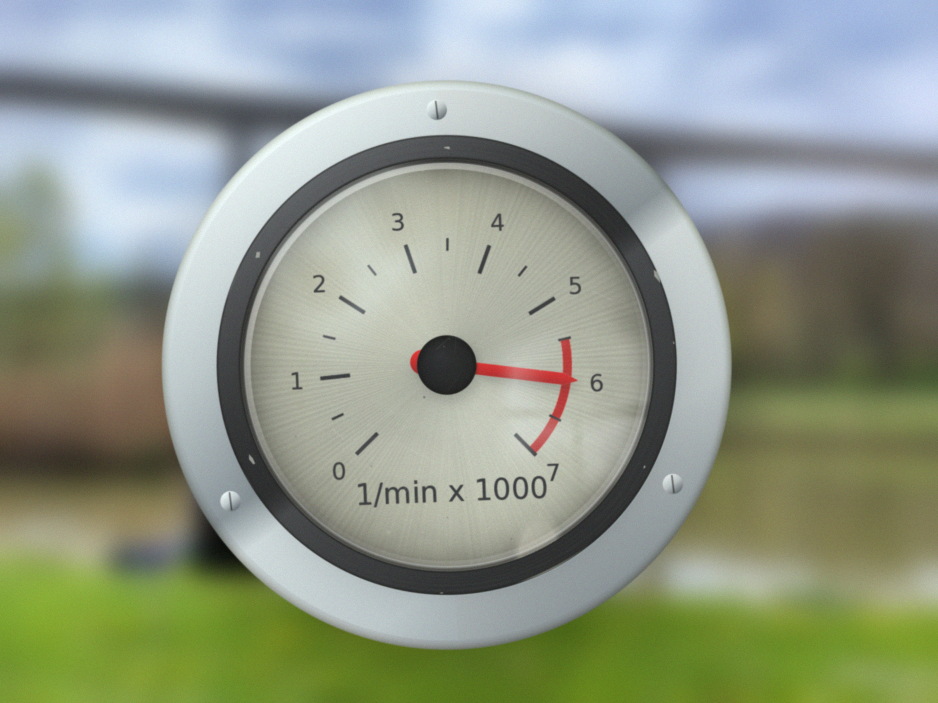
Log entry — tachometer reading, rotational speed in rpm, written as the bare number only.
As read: 6000
